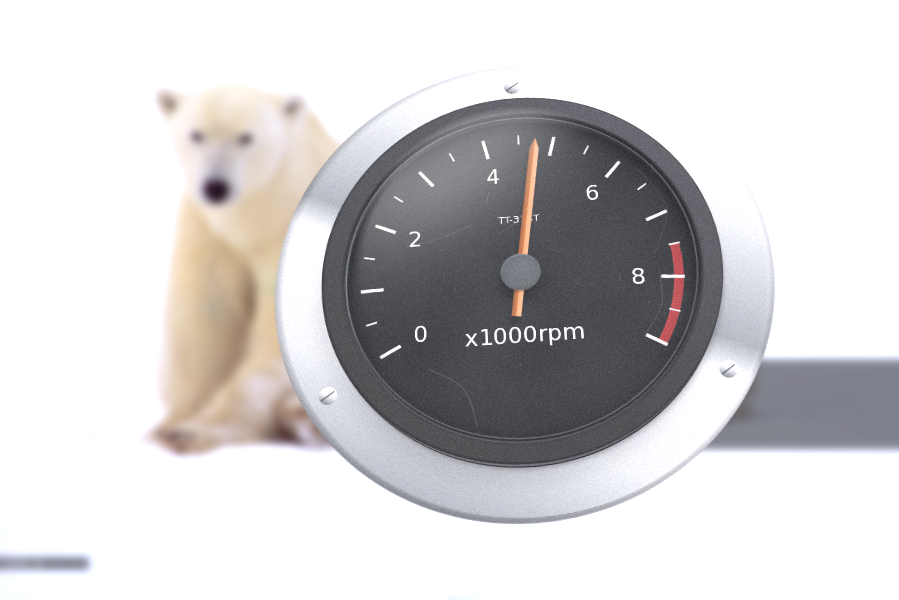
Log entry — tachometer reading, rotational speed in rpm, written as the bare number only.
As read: 4750
